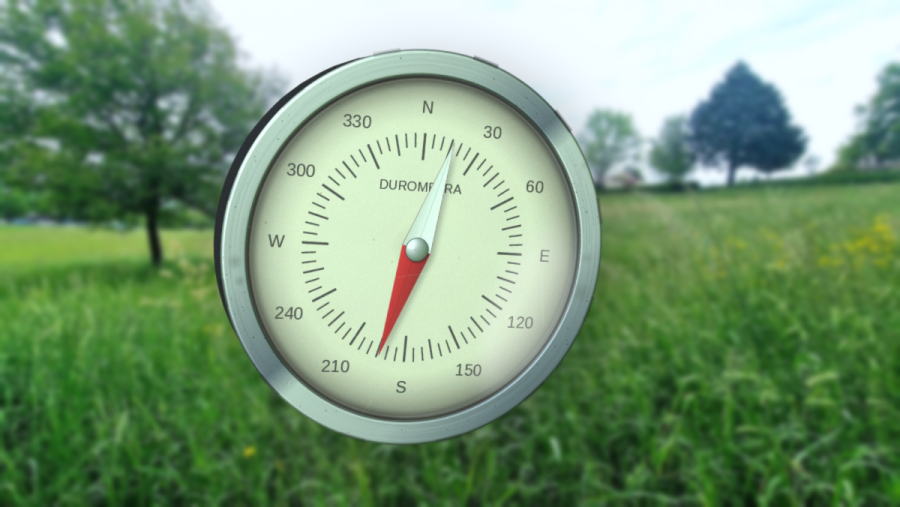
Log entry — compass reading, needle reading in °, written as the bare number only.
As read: 195
